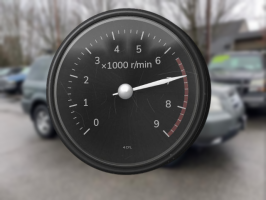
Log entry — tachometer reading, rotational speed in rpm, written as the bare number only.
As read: 7000
